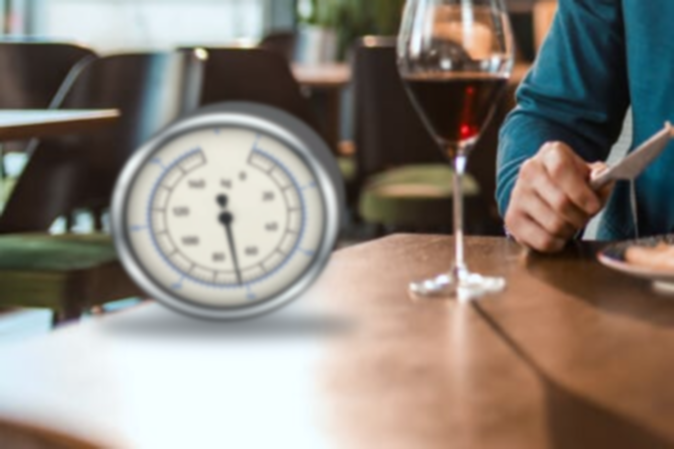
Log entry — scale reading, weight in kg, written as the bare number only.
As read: 70
